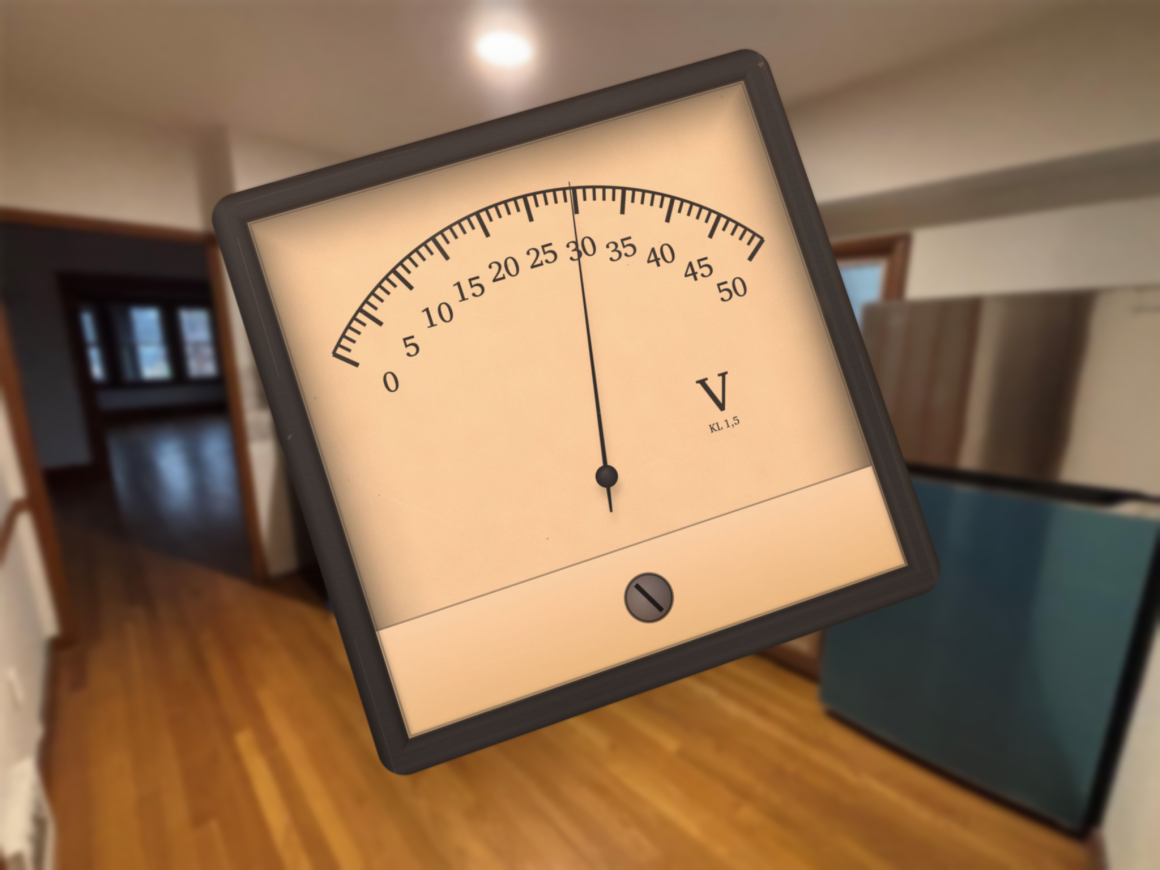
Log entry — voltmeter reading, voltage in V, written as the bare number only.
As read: 29.5
